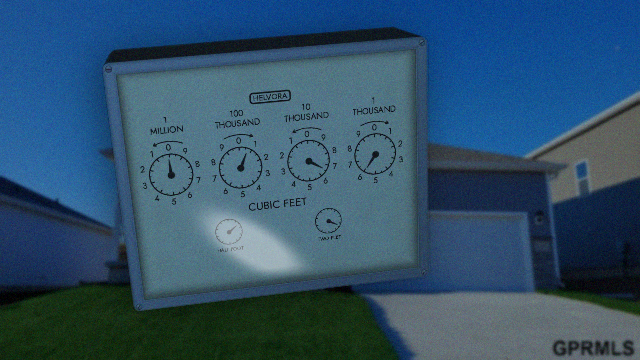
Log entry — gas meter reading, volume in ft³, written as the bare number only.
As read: 6600
